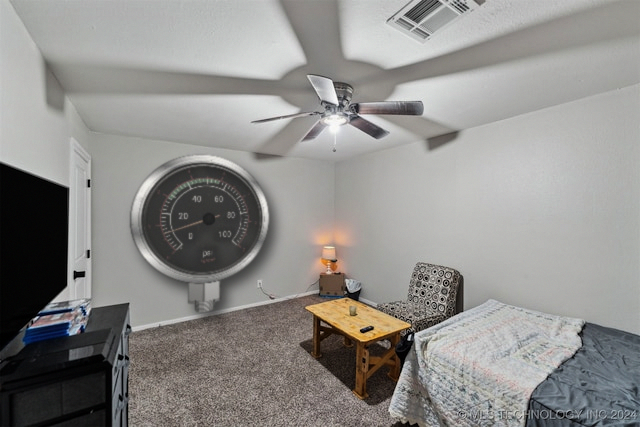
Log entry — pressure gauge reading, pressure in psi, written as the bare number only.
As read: 10
